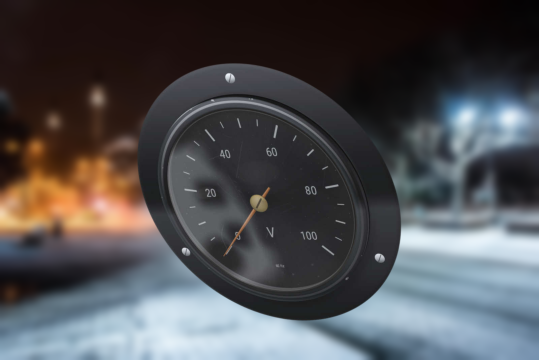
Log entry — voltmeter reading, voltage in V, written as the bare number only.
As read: 0
